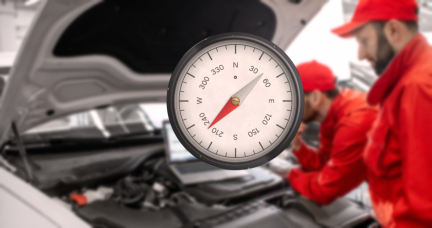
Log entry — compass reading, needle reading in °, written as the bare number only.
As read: 225
